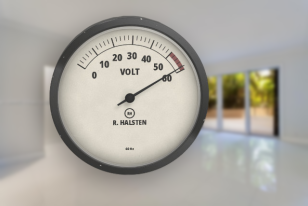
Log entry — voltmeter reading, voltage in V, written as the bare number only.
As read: 58
